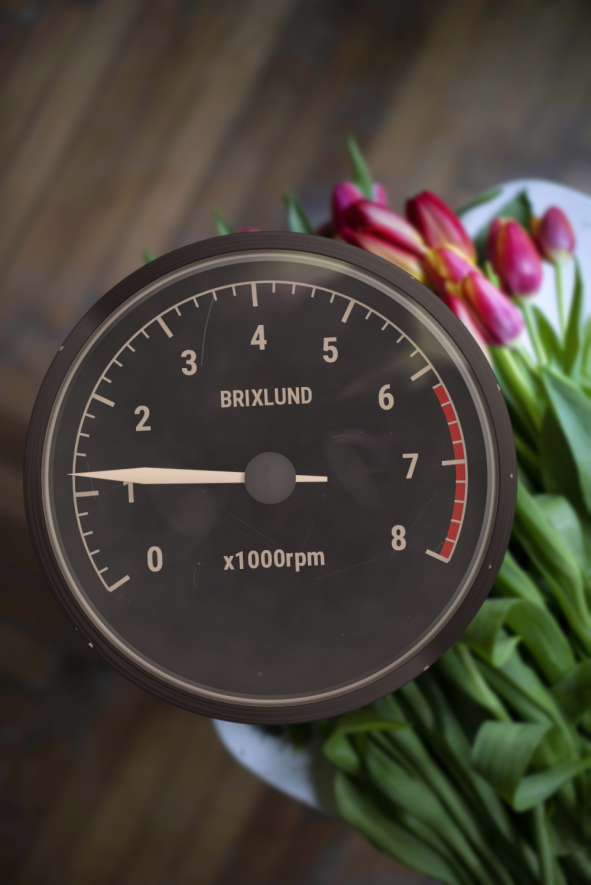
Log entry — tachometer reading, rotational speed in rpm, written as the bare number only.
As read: 1200
